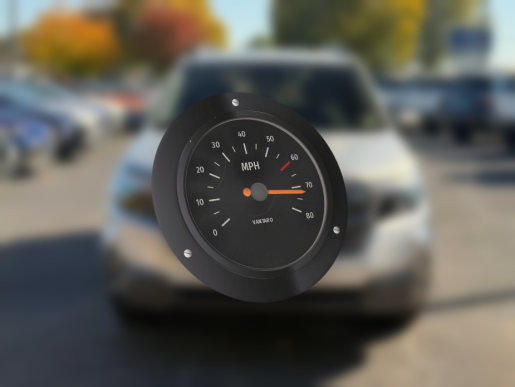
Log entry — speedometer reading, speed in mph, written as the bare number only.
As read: 72.5
